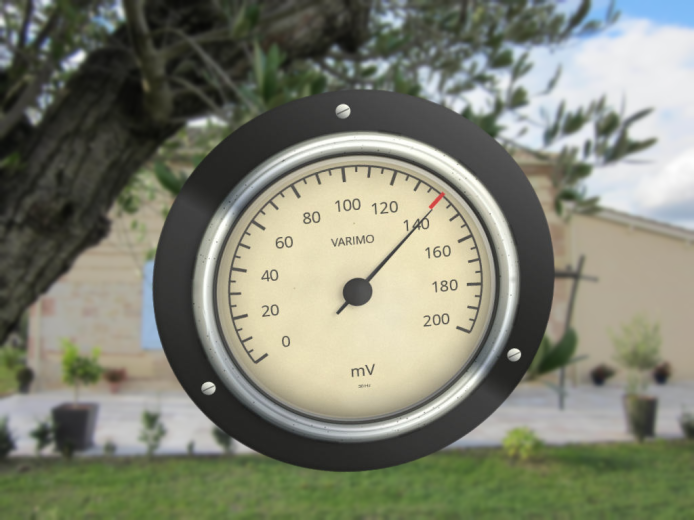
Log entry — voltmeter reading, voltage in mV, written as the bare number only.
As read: 140
